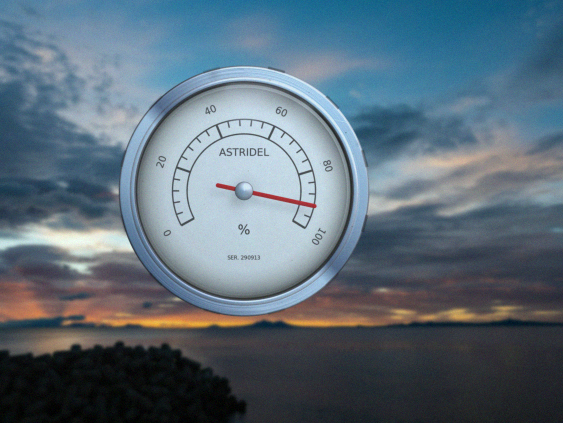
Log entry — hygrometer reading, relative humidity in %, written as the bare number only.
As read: 92
